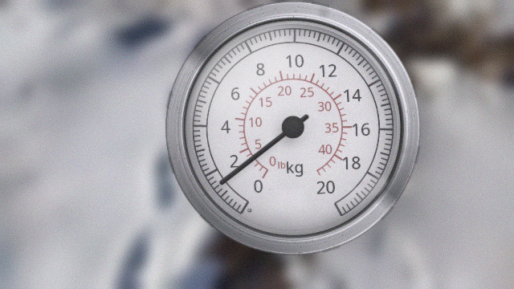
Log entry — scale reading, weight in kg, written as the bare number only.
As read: 1.4
